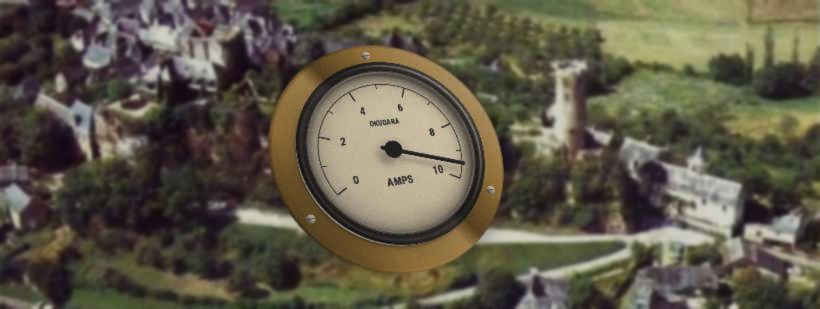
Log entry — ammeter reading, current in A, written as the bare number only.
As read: 9.5
